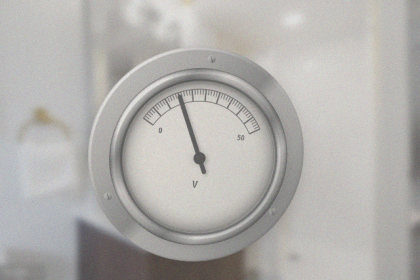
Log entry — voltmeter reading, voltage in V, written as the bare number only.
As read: 15
